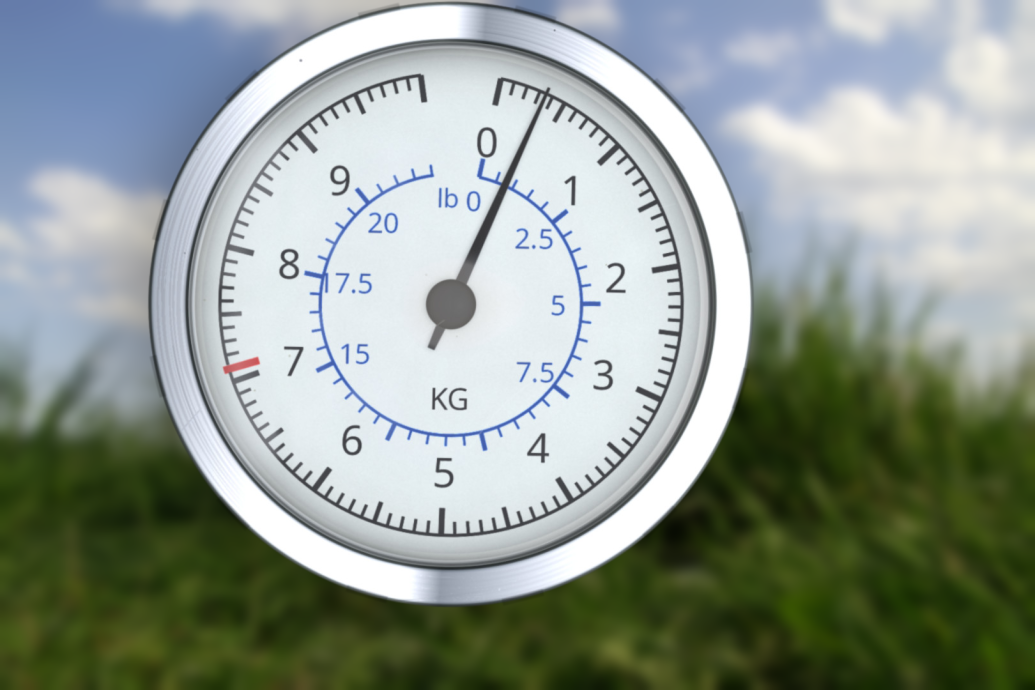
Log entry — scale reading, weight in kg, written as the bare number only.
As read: 0.35
